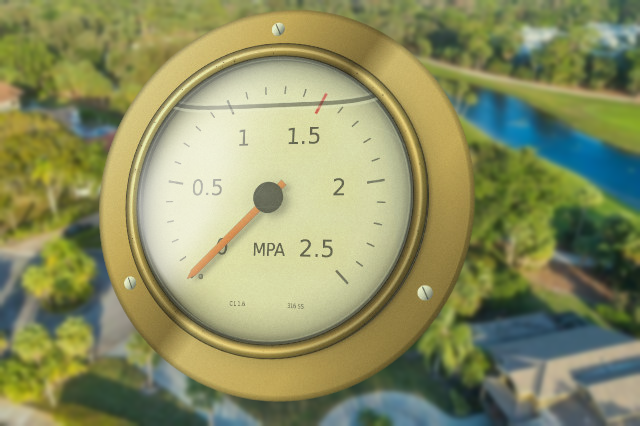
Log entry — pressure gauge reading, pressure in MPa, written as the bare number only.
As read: 0
